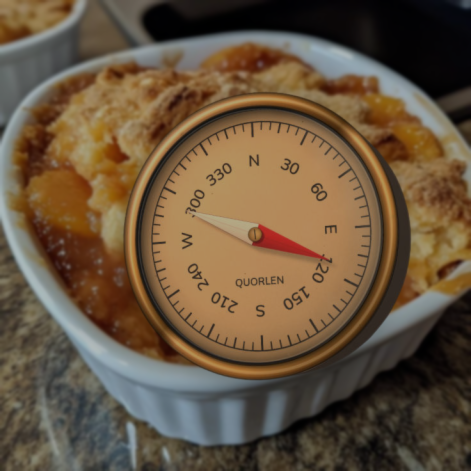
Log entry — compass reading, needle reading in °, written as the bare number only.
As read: 112.5
